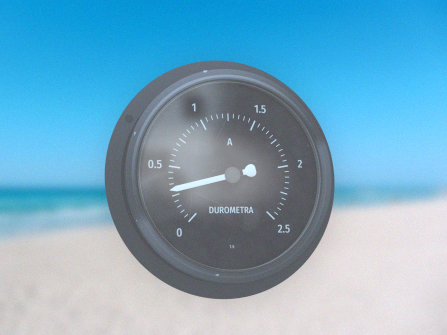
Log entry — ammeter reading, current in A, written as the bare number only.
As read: 0.3
